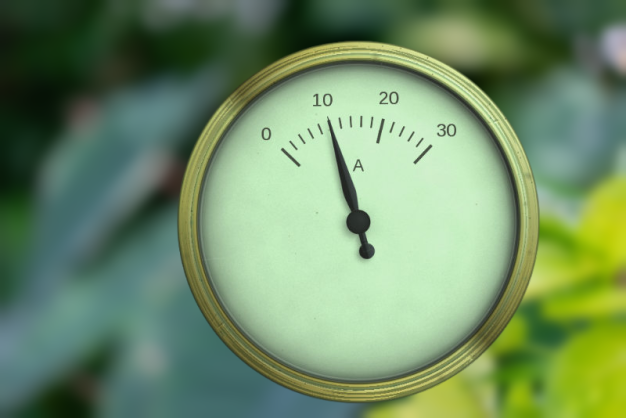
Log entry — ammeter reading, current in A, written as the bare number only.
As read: 10
